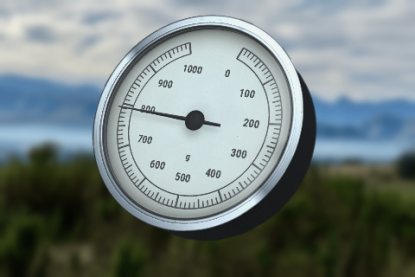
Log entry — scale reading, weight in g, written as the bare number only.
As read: 790
